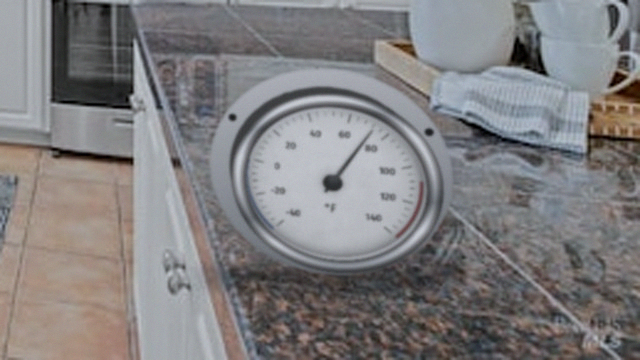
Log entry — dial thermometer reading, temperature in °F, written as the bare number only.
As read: 72
